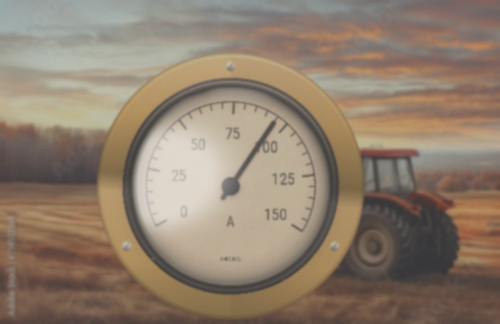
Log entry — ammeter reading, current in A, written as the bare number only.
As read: 95
